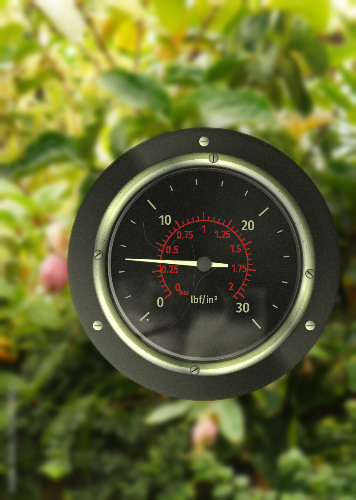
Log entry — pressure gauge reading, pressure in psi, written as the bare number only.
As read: 5
